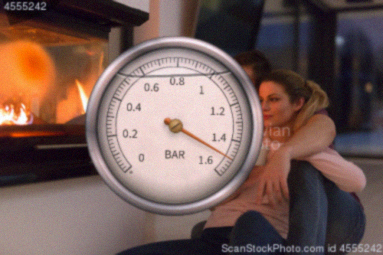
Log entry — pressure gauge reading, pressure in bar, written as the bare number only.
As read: 1.5
